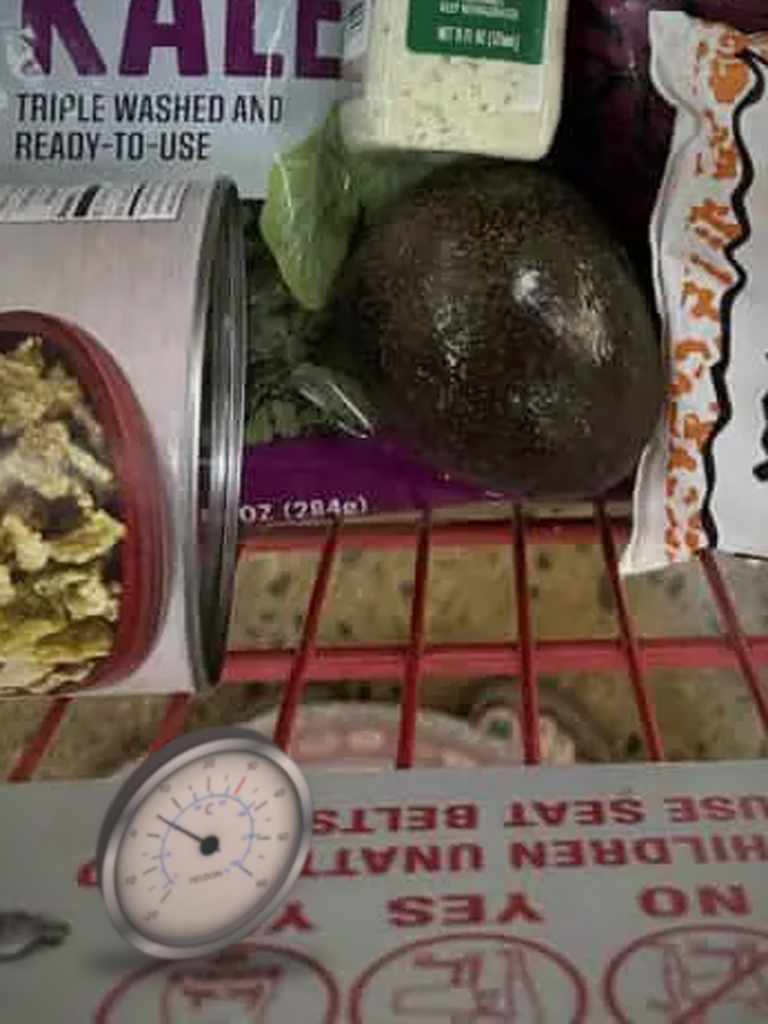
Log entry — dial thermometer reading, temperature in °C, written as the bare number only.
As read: 5
